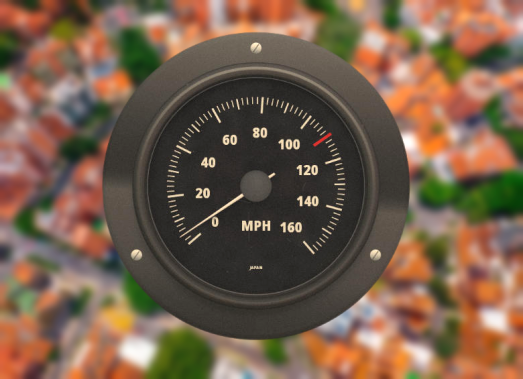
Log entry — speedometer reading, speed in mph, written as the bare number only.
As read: 4
